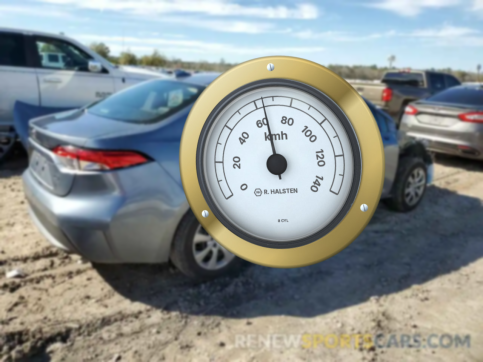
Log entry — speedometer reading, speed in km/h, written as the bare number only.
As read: 65
